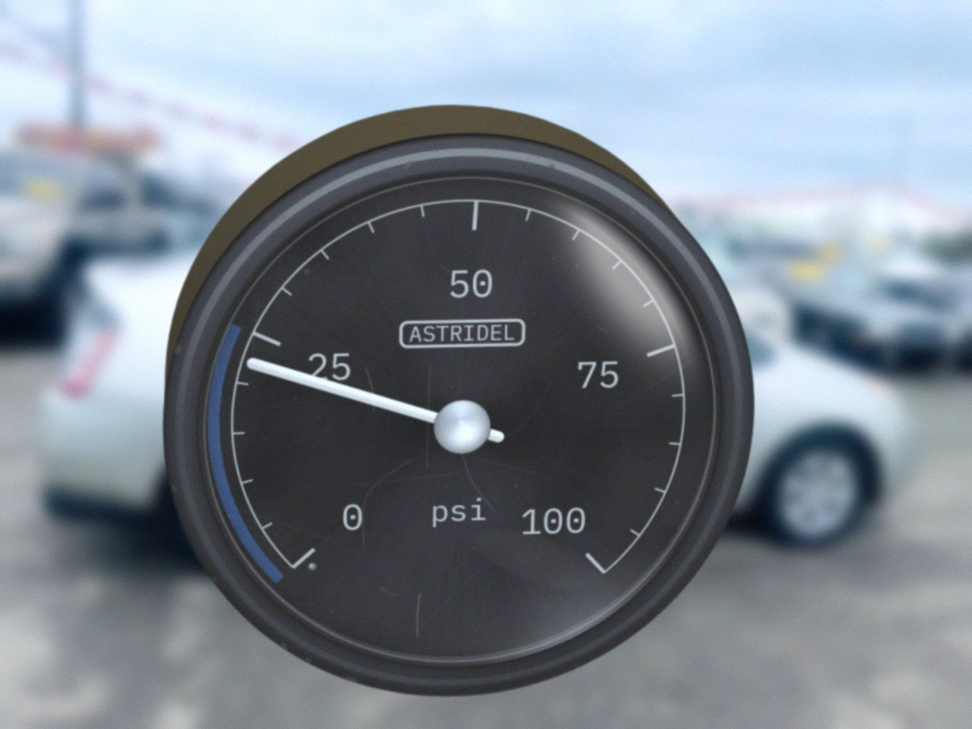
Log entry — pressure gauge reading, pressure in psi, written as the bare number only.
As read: 22.5
